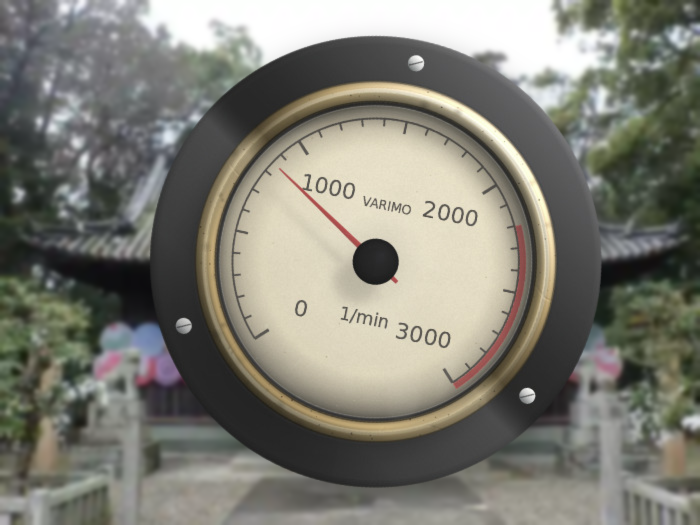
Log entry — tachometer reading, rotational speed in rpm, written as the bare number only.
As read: 850
